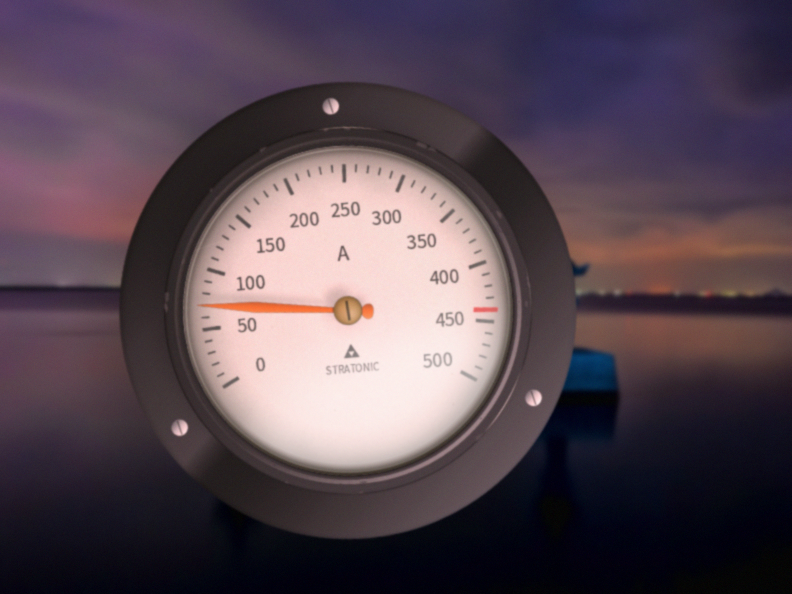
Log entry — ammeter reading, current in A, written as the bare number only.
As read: 70
